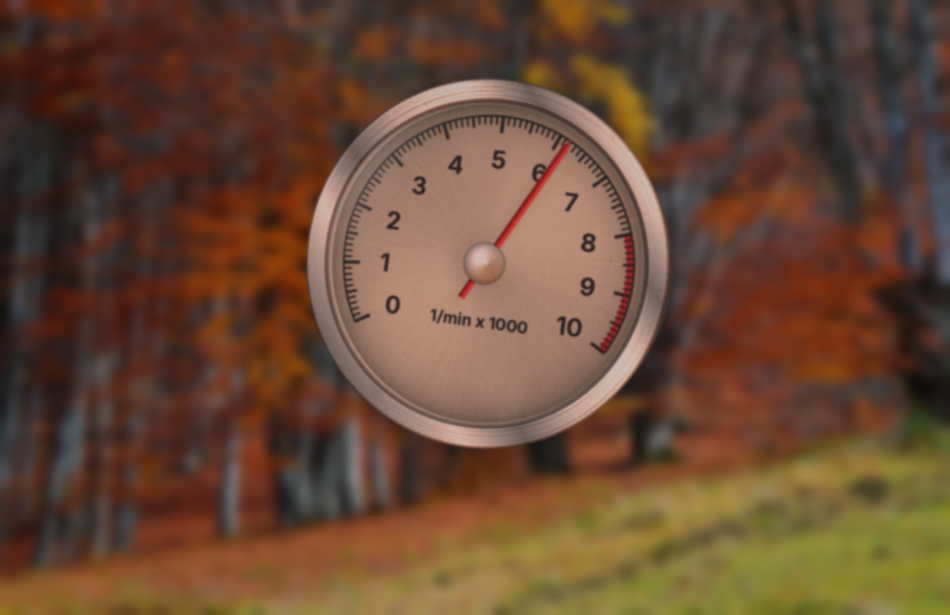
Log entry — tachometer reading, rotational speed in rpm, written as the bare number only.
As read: 6200
